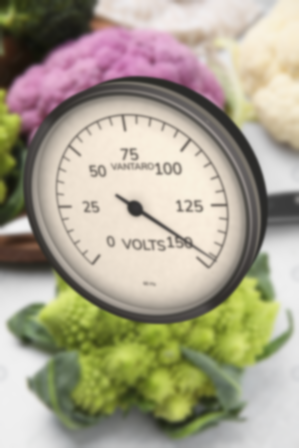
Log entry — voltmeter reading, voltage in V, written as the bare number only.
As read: 145
